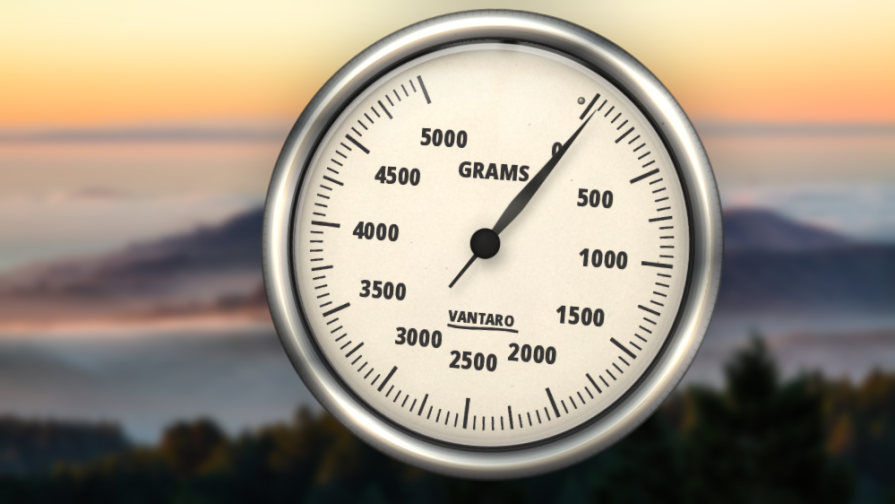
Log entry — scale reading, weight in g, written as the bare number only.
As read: 50
